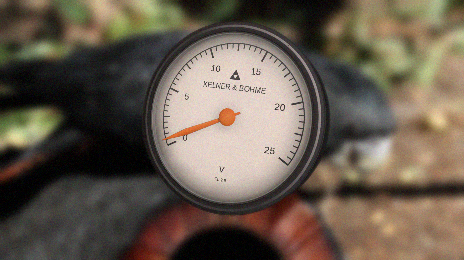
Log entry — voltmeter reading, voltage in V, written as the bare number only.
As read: 0.5
